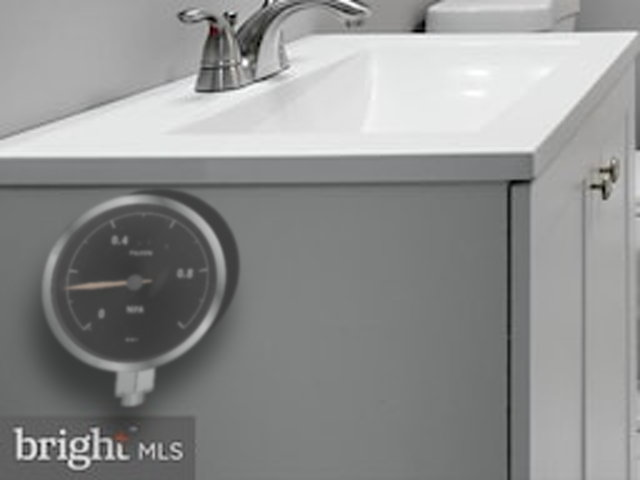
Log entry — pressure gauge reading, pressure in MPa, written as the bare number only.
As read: 0.15
